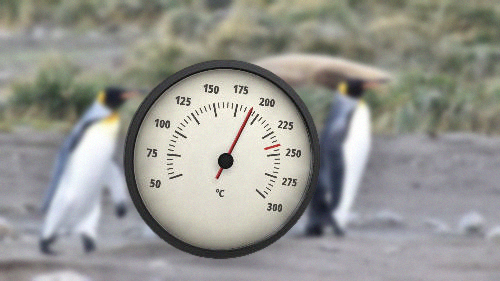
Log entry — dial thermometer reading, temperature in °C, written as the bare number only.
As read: 190
